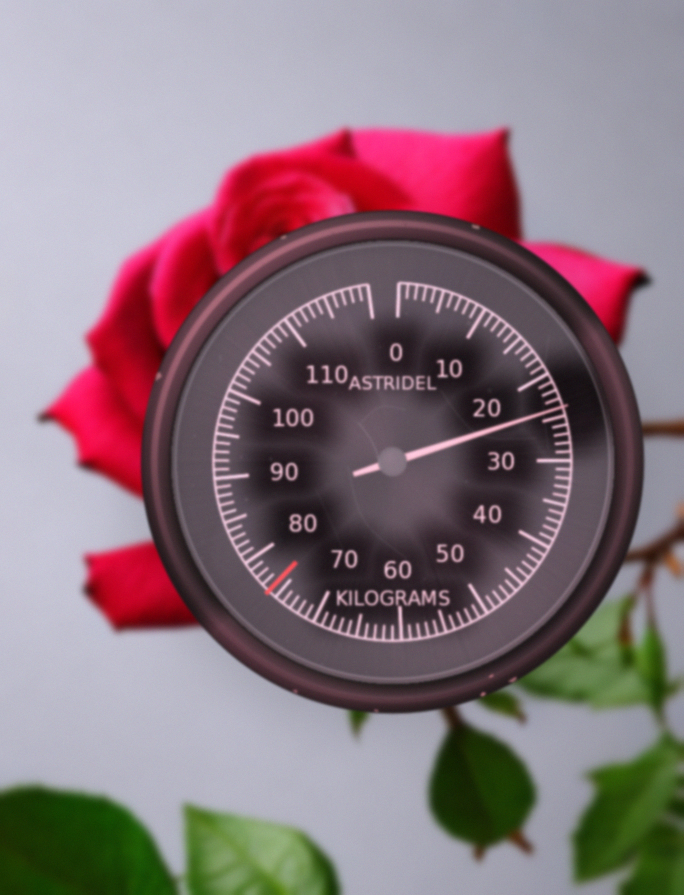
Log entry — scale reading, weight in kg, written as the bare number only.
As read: 24
